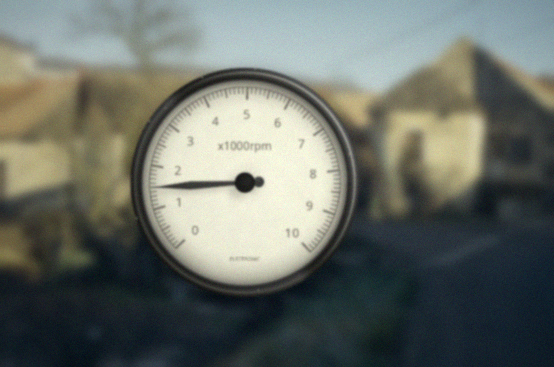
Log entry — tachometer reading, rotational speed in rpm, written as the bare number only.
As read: 1500
